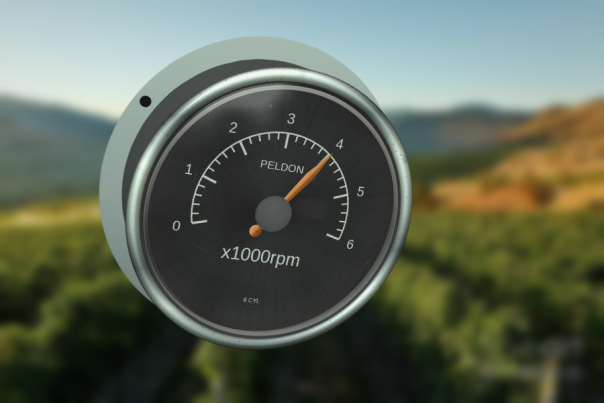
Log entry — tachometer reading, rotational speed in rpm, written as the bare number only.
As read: 4000
